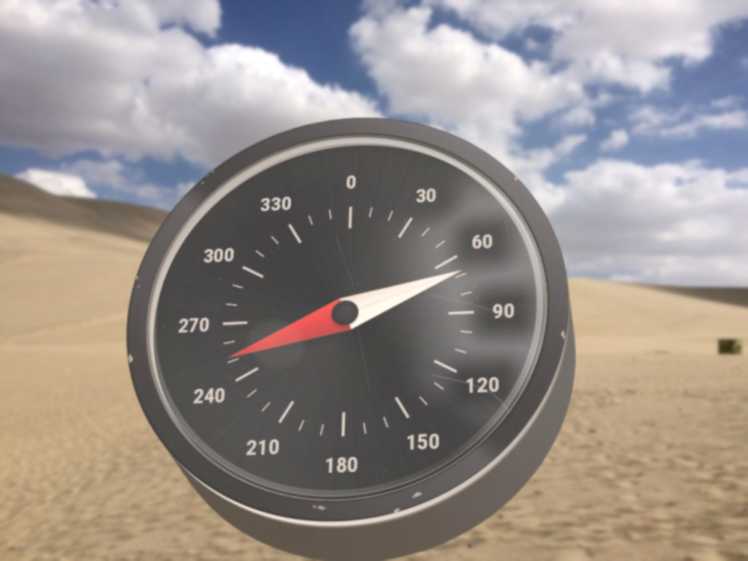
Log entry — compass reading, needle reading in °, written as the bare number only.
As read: 250
